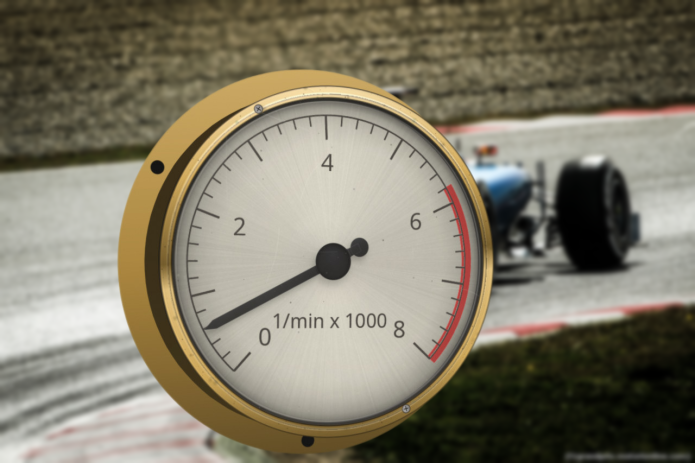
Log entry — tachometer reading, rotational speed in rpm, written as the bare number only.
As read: 600
